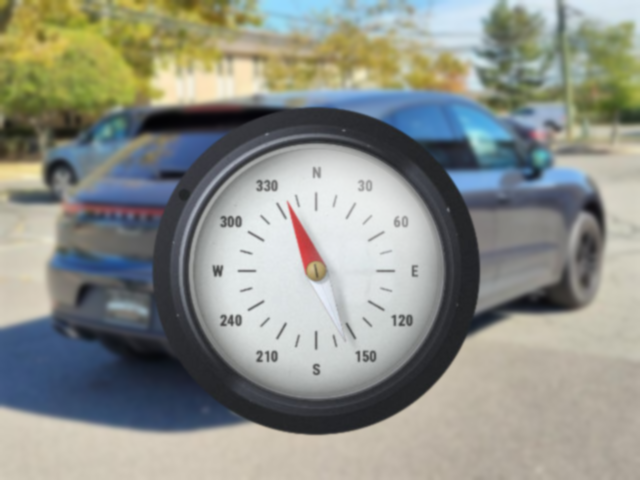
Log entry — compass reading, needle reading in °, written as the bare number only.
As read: 337.5
